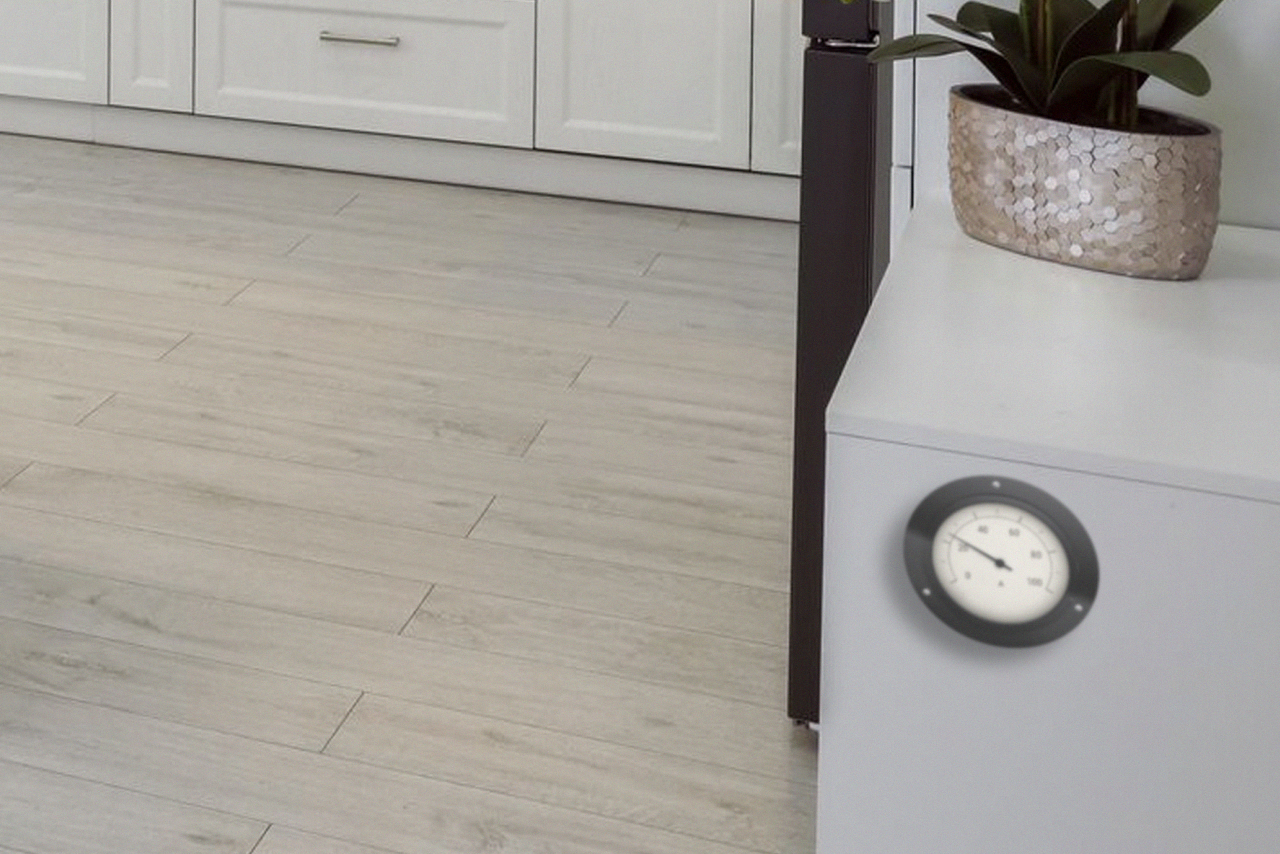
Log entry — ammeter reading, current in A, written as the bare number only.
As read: 25
